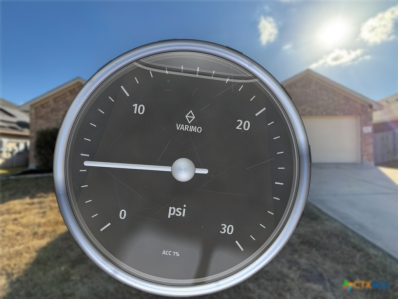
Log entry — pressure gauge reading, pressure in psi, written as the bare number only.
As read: 4.5
